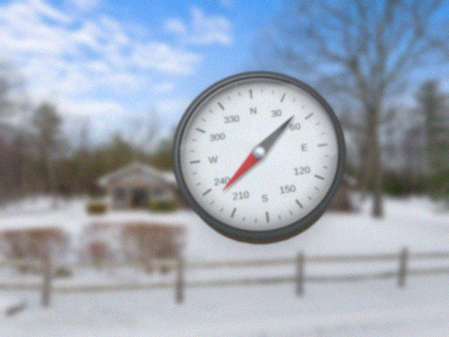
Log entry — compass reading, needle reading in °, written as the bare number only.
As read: 230
